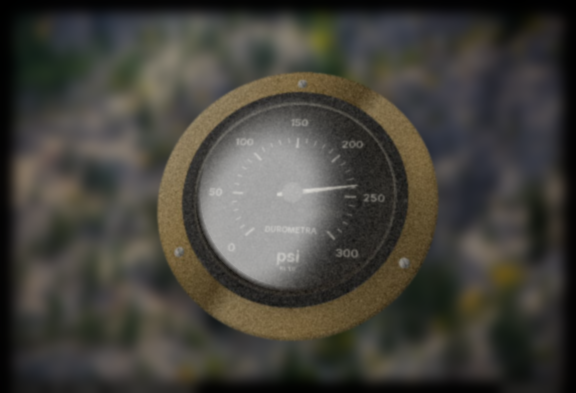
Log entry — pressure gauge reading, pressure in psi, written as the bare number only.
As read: 240
